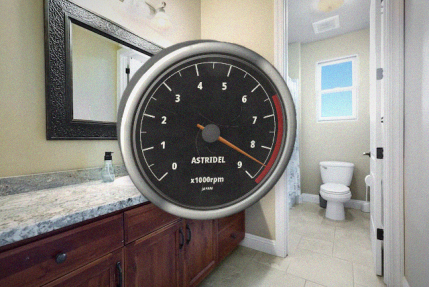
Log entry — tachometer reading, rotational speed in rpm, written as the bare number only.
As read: 8500
